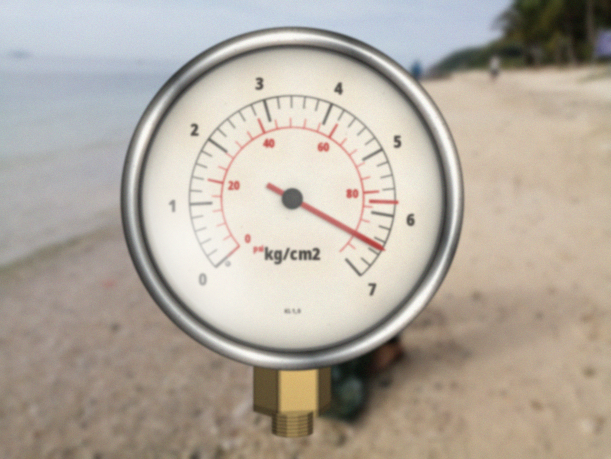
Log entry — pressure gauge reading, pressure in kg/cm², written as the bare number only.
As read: 6.5
